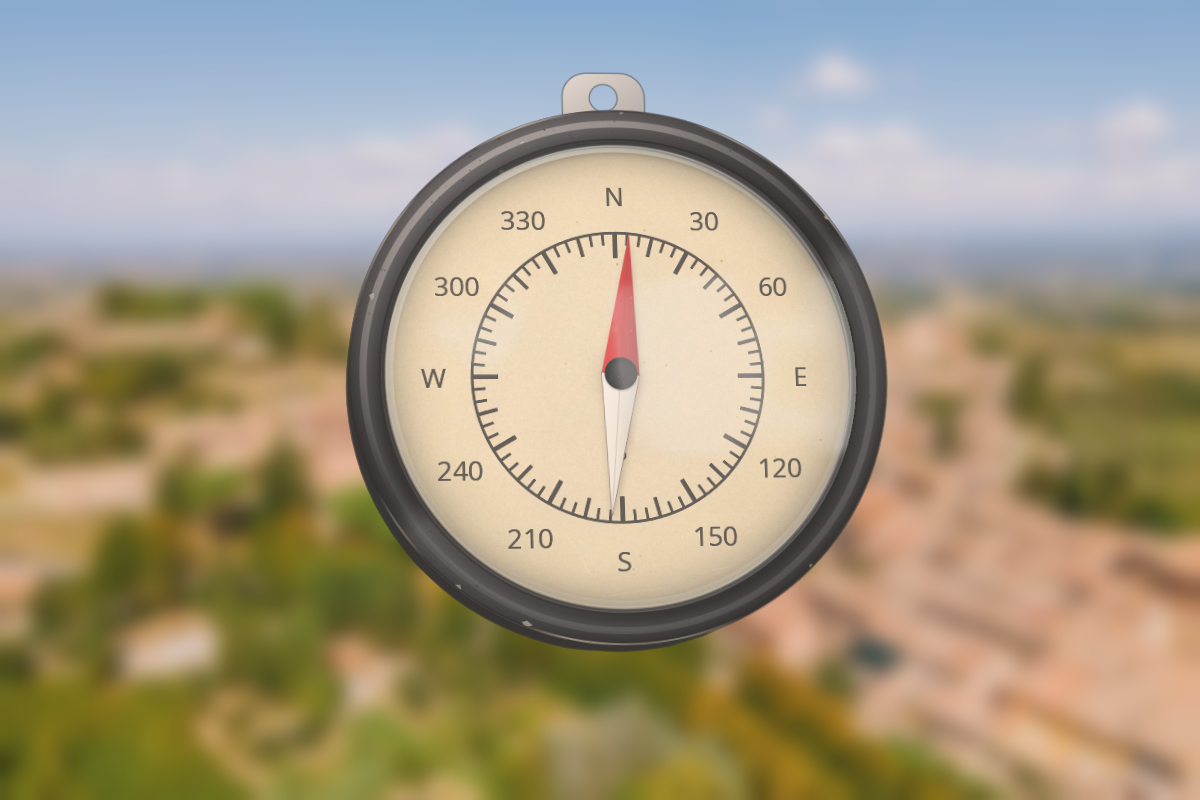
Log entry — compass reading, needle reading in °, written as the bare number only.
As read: 5
